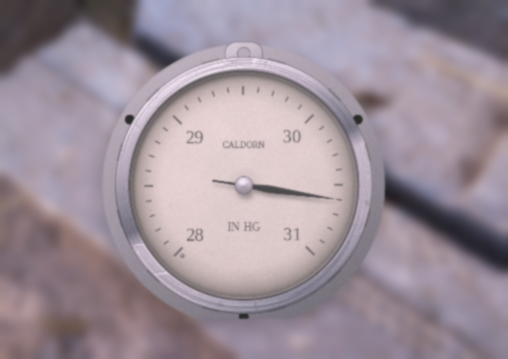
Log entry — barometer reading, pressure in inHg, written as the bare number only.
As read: 30.6
